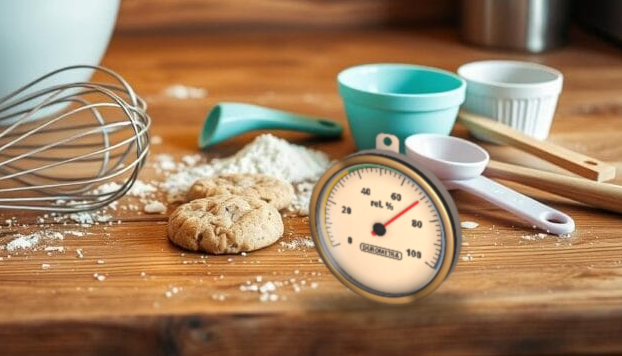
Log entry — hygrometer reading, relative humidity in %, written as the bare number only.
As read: 70
